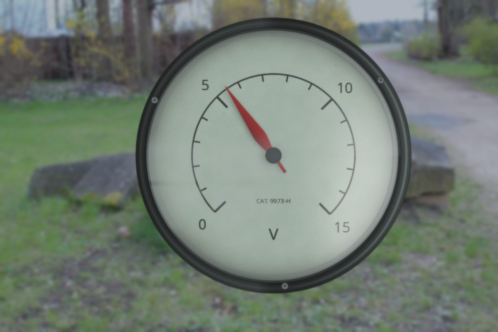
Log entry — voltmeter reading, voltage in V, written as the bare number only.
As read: 5.5
